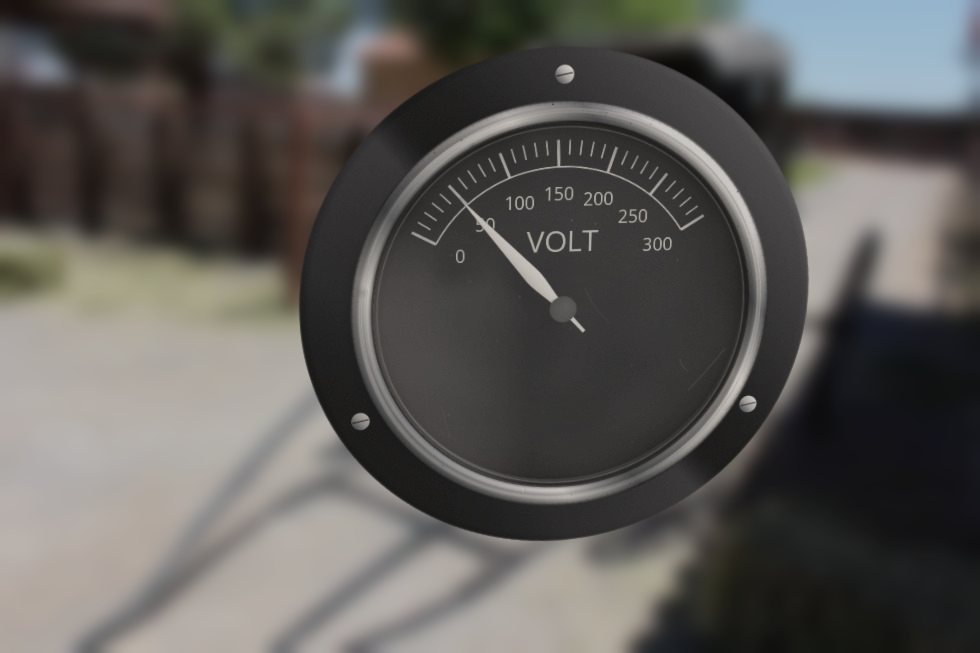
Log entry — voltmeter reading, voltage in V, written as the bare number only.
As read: 50
